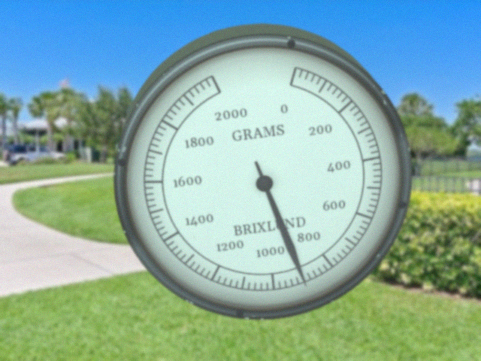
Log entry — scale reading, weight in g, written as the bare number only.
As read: 900
